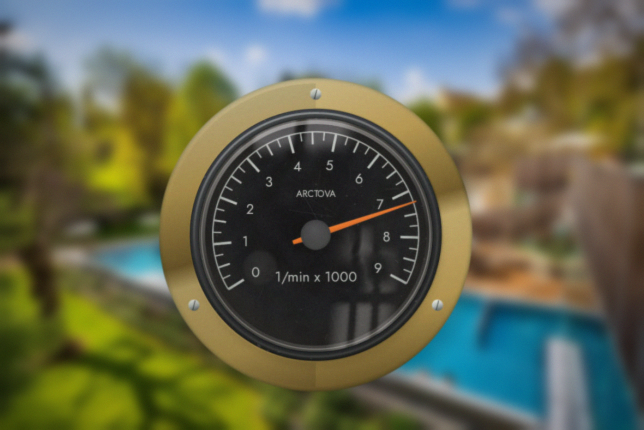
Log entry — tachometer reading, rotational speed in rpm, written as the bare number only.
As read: 7250
